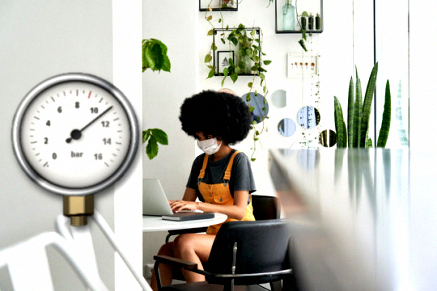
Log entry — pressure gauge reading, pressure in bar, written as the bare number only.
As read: 11
